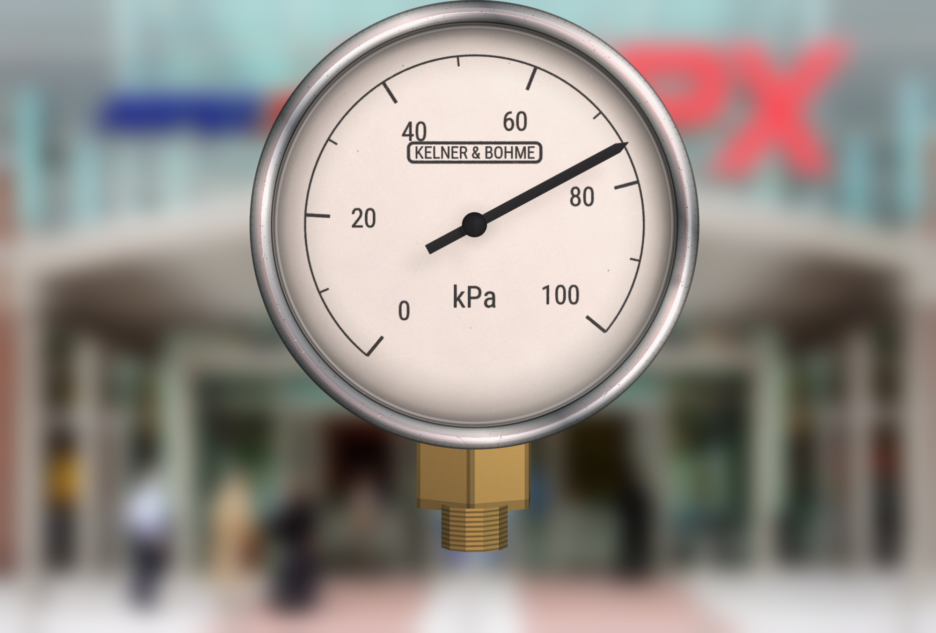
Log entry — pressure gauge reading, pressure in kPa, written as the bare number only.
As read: 75
